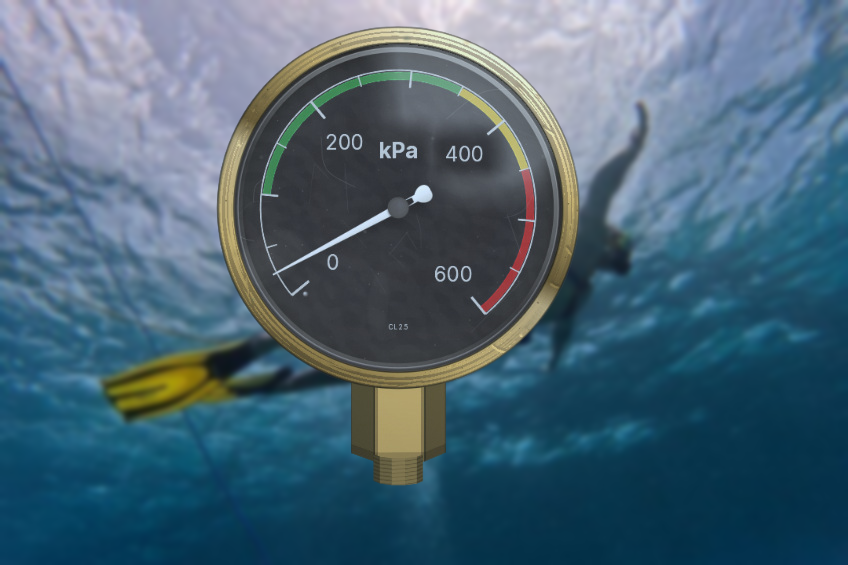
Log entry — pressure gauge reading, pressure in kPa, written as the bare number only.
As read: 25
